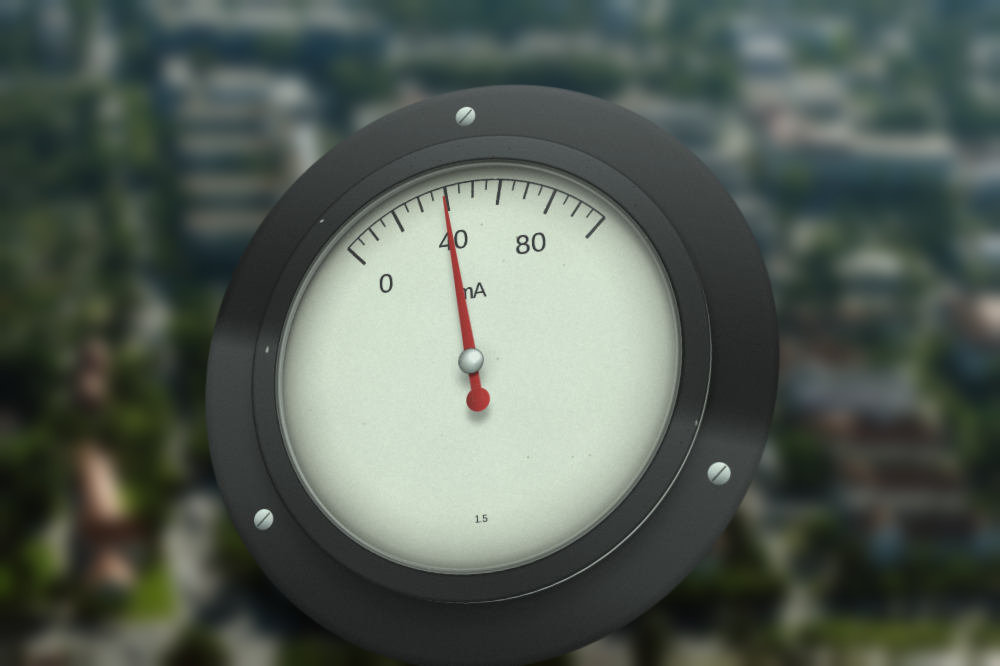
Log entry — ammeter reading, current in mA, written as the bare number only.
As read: 40
